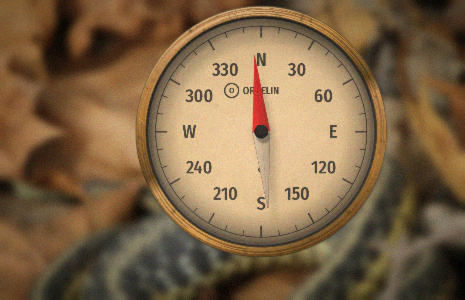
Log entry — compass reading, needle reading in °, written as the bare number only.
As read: 355
